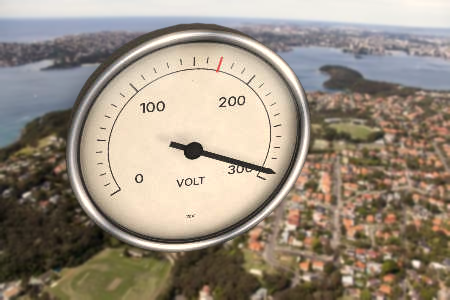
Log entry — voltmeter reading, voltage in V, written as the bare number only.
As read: 290
